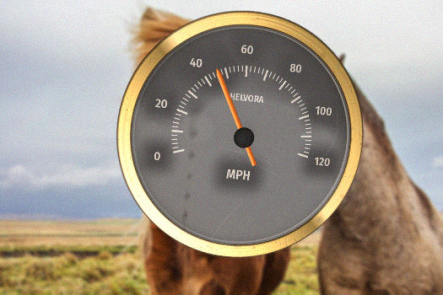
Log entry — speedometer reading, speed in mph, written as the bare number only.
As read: 46
